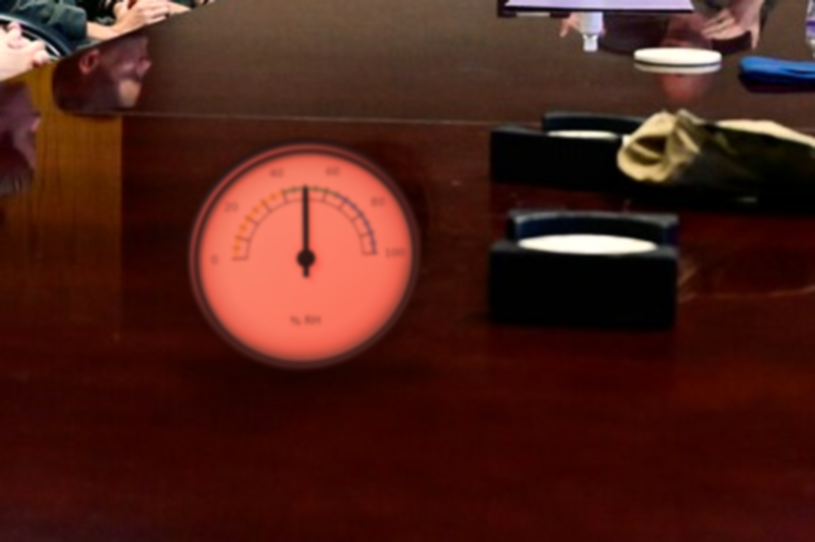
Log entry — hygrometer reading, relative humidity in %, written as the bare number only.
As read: 50
